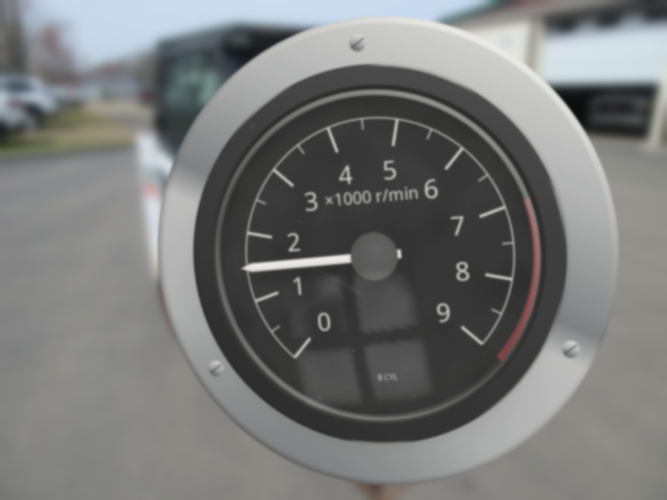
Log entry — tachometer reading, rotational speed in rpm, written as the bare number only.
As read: 1500
